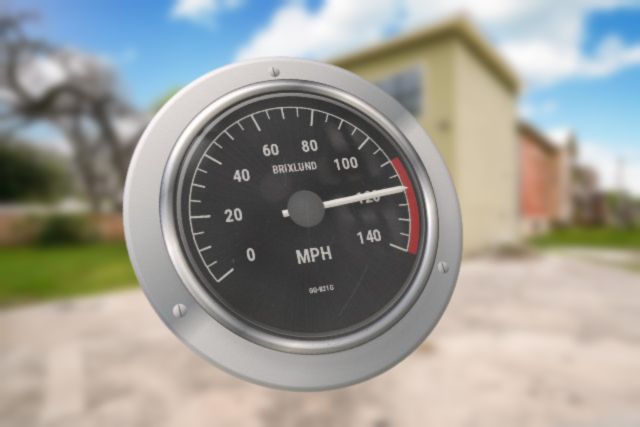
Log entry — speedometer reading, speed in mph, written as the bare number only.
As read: 120
